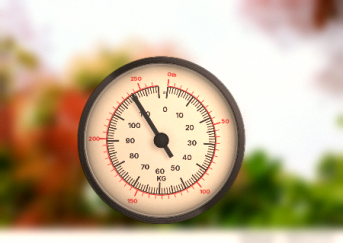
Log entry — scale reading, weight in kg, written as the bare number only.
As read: 110
